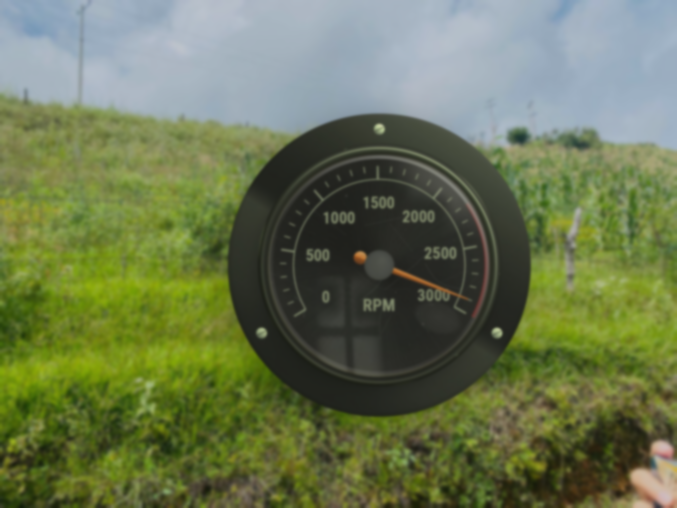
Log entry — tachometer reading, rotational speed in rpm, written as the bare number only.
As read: 2900
